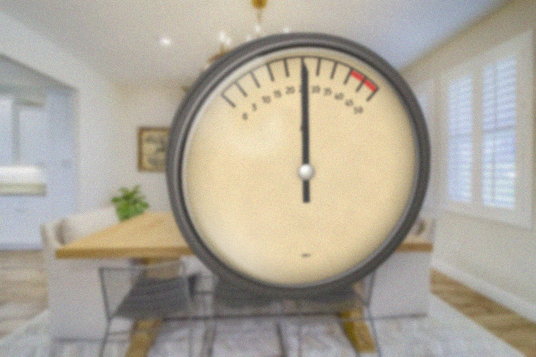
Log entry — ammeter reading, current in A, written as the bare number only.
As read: 25
